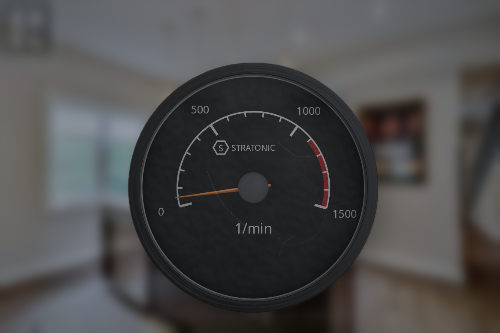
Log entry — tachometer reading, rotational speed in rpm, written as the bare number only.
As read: 50
